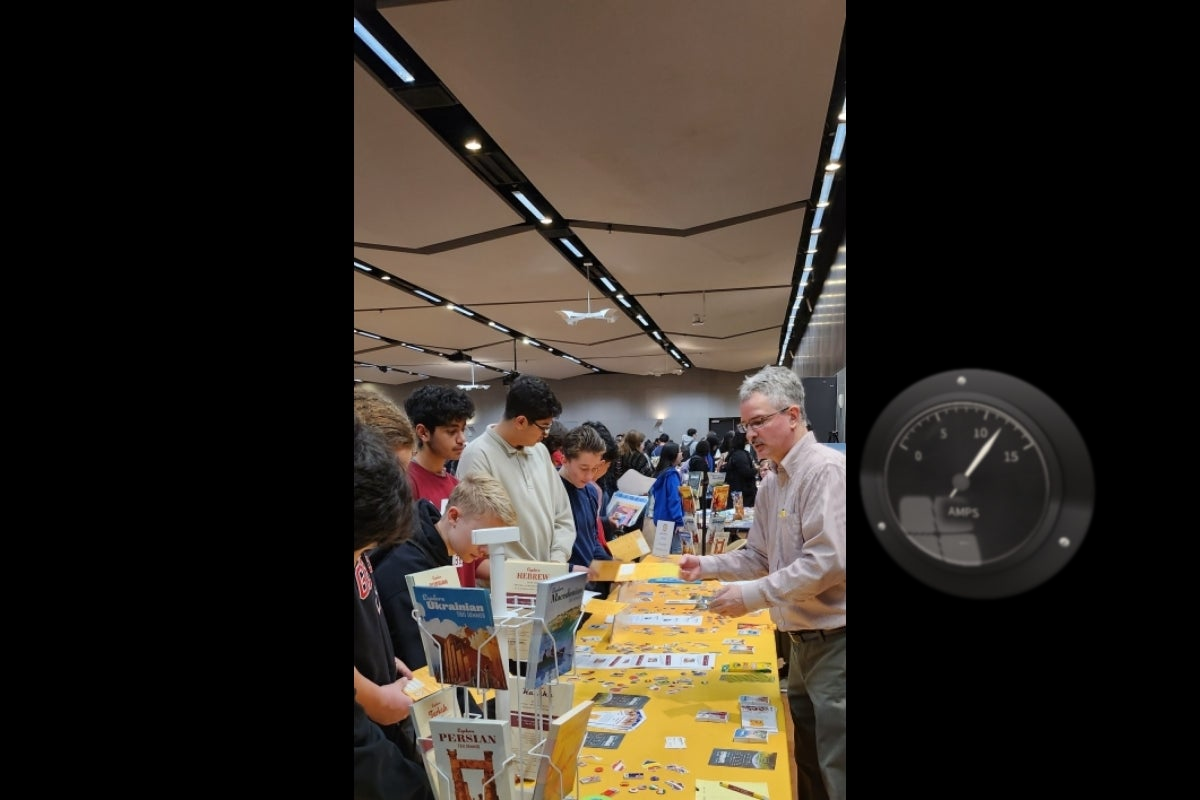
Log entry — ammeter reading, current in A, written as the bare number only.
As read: 12
